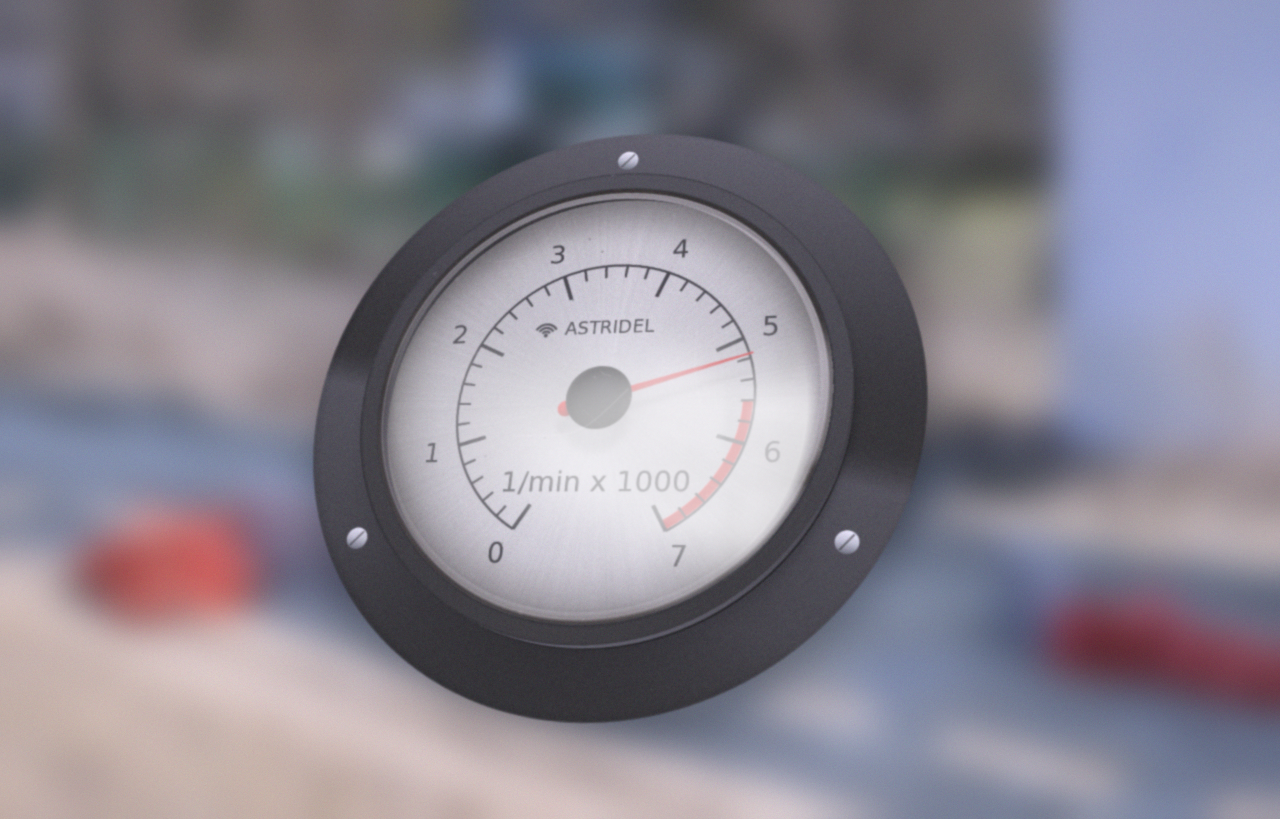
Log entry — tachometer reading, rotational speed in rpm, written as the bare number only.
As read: 5200
